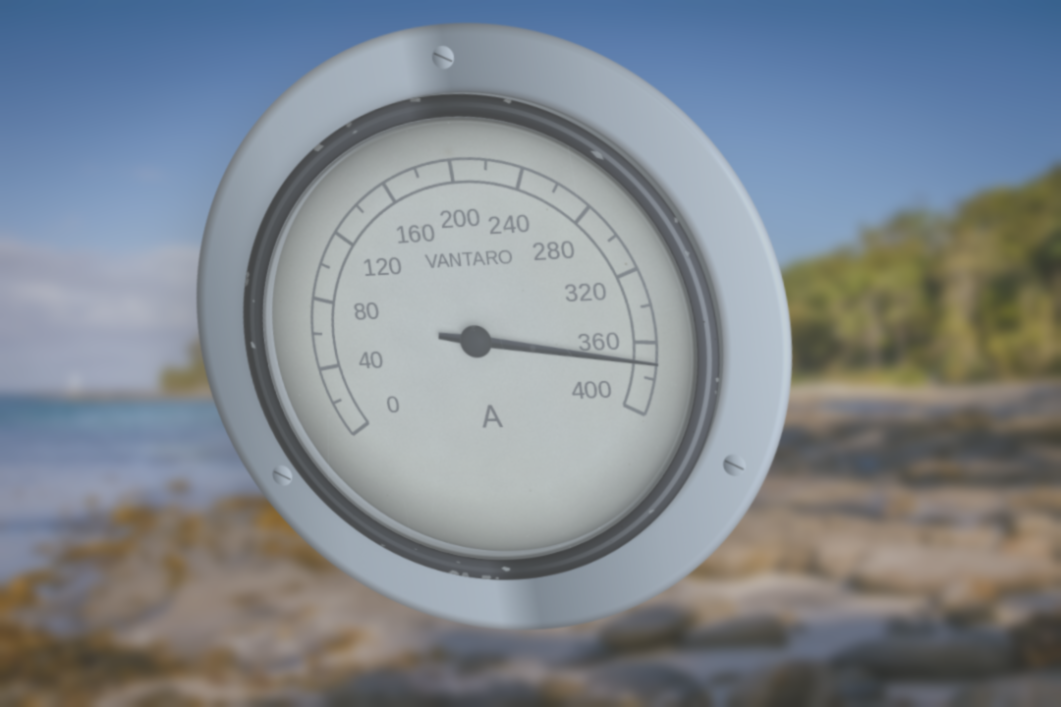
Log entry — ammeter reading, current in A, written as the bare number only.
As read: 370
